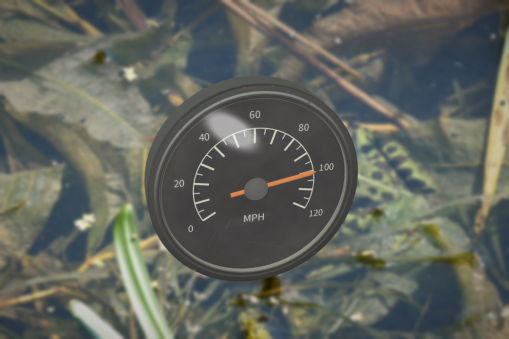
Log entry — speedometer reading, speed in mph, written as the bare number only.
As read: 100
